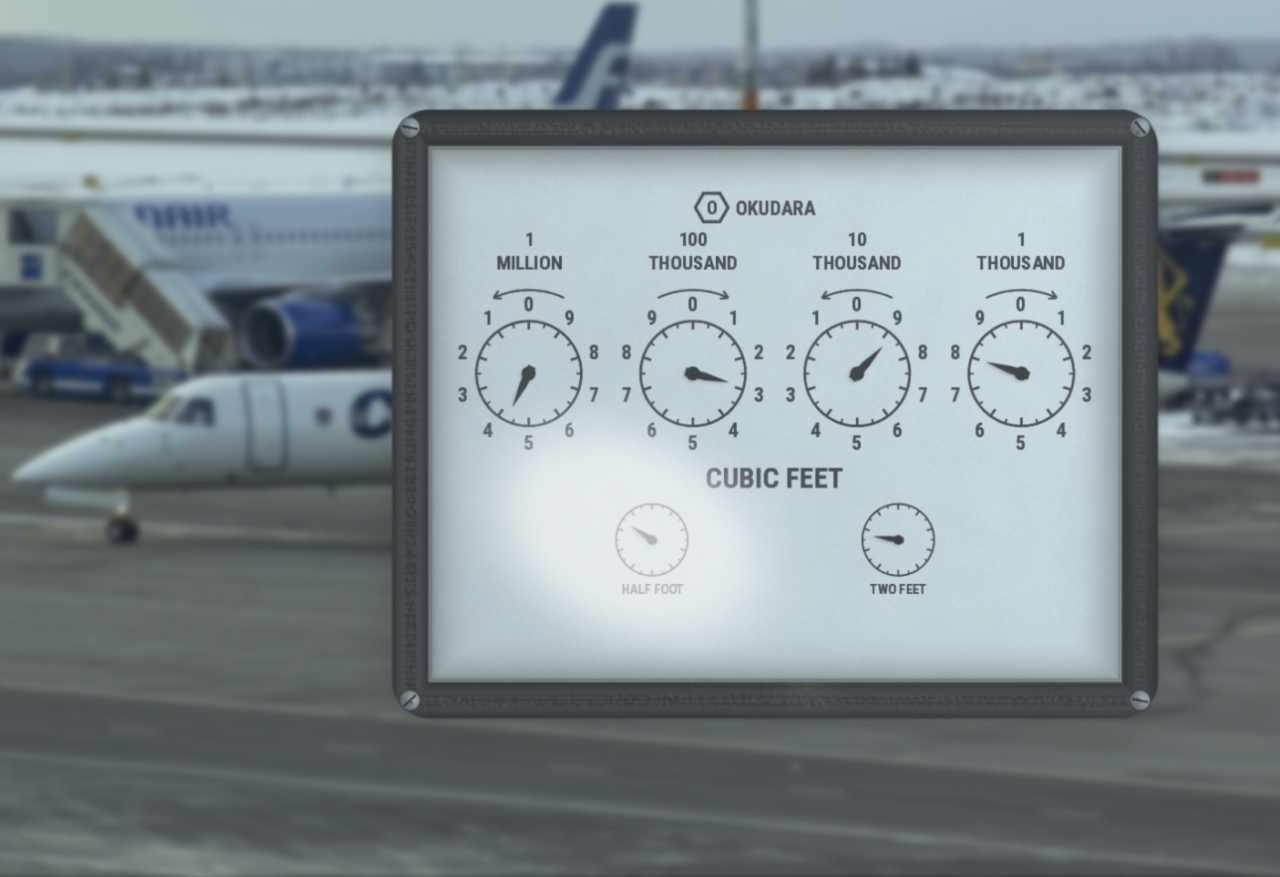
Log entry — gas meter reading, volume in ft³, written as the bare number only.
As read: 428800
